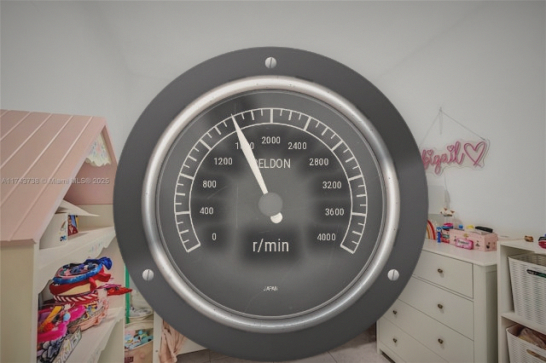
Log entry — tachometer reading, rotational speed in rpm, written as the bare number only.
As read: 1600
